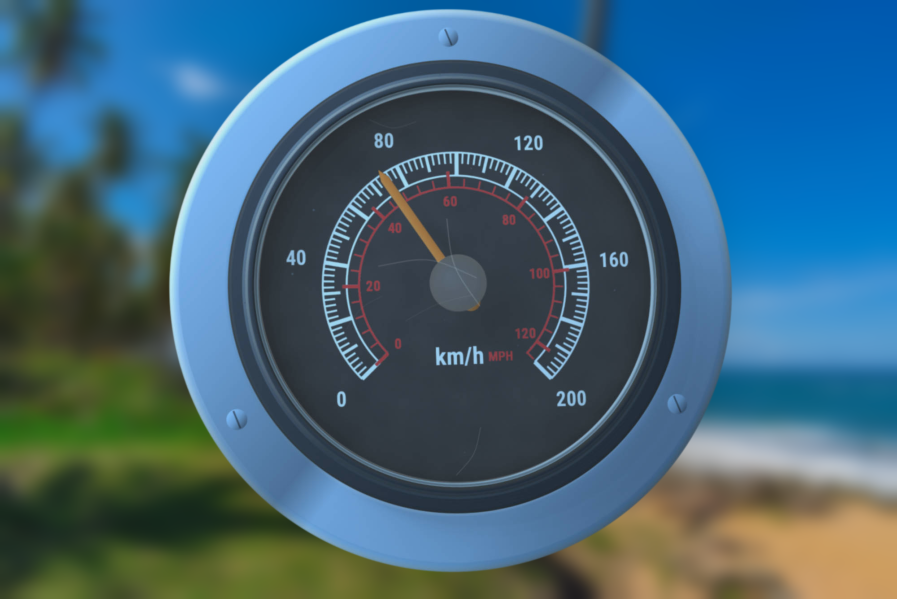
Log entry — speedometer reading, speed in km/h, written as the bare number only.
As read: 74
